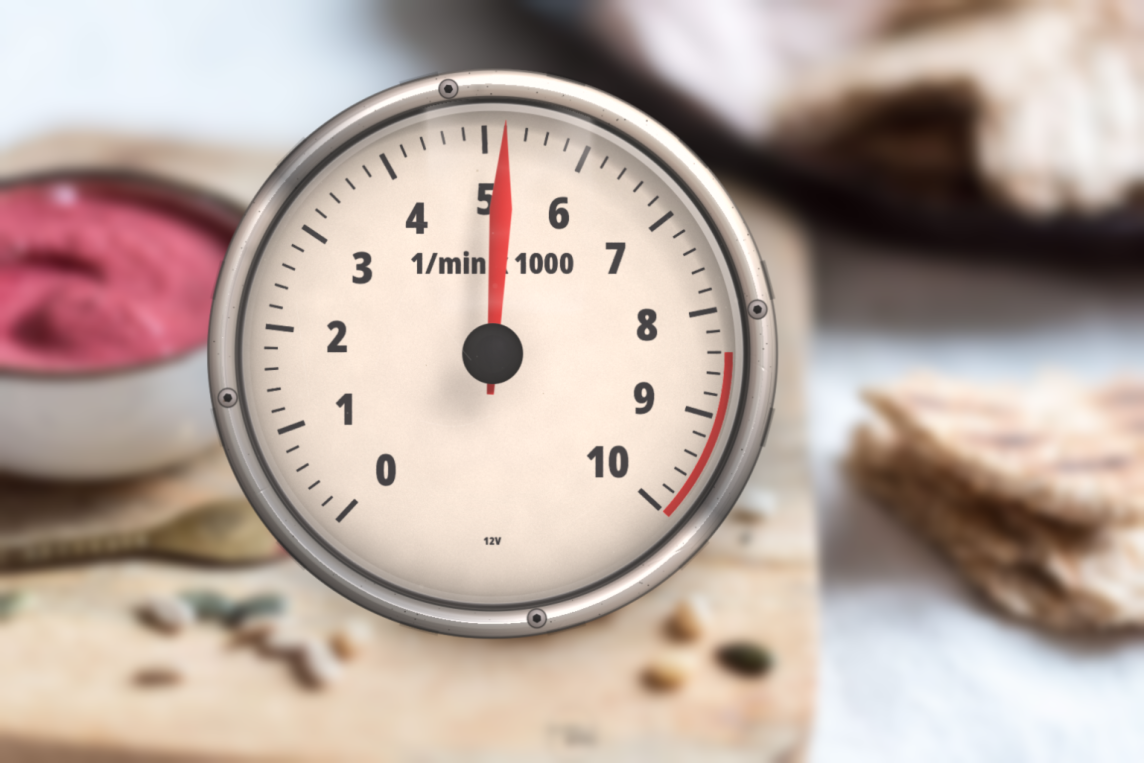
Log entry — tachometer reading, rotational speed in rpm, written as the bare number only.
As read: 5200
